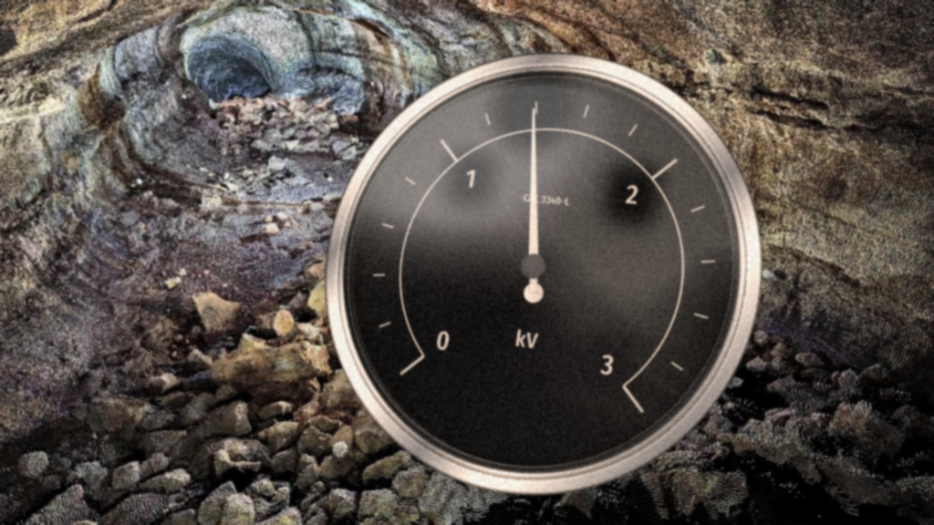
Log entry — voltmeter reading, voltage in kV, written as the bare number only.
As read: 1.4
